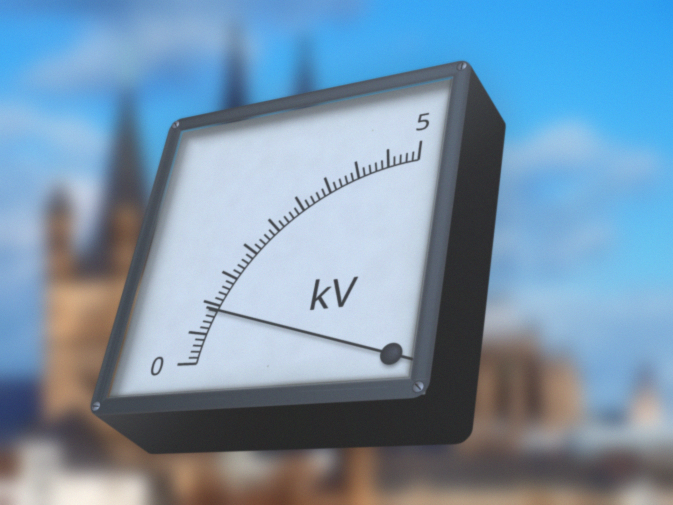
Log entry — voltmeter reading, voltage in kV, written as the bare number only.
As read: 0.9
